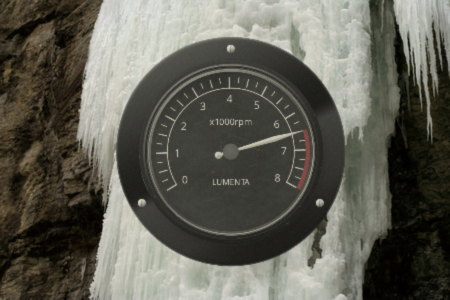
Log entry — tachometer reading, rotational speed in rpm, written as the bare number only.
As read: 6500
